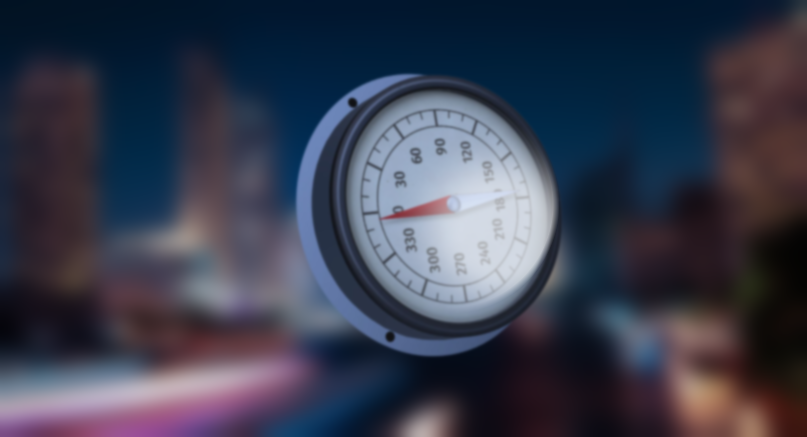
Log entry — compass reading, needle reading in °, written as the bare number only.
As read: 355
